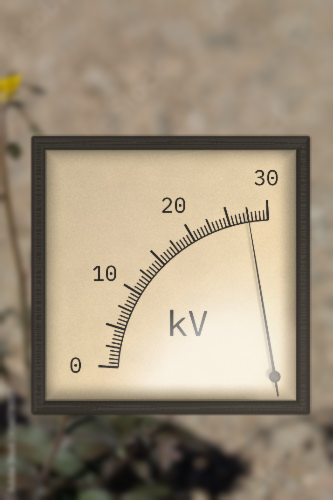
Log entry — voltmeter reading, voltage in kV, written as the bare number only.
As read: 27.5
